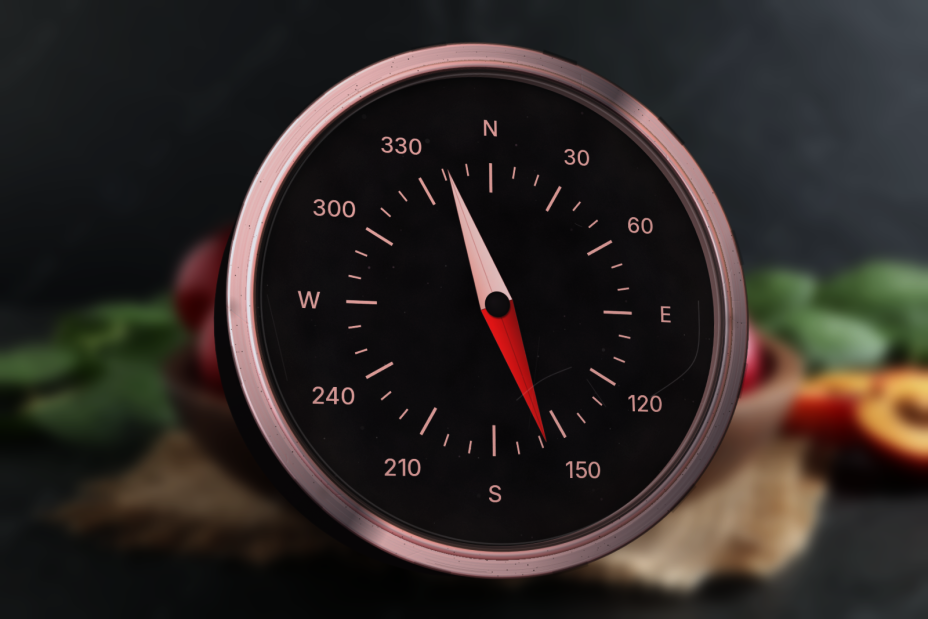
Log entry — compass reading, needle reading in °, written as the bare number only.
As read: 160
